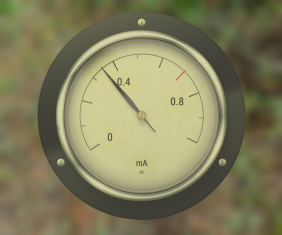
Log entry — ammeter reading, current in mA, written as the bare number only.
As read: 0.35
